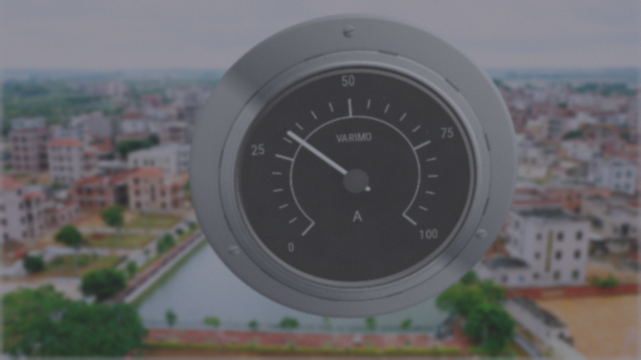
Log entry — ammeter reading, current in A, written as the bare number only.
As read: 32.5
